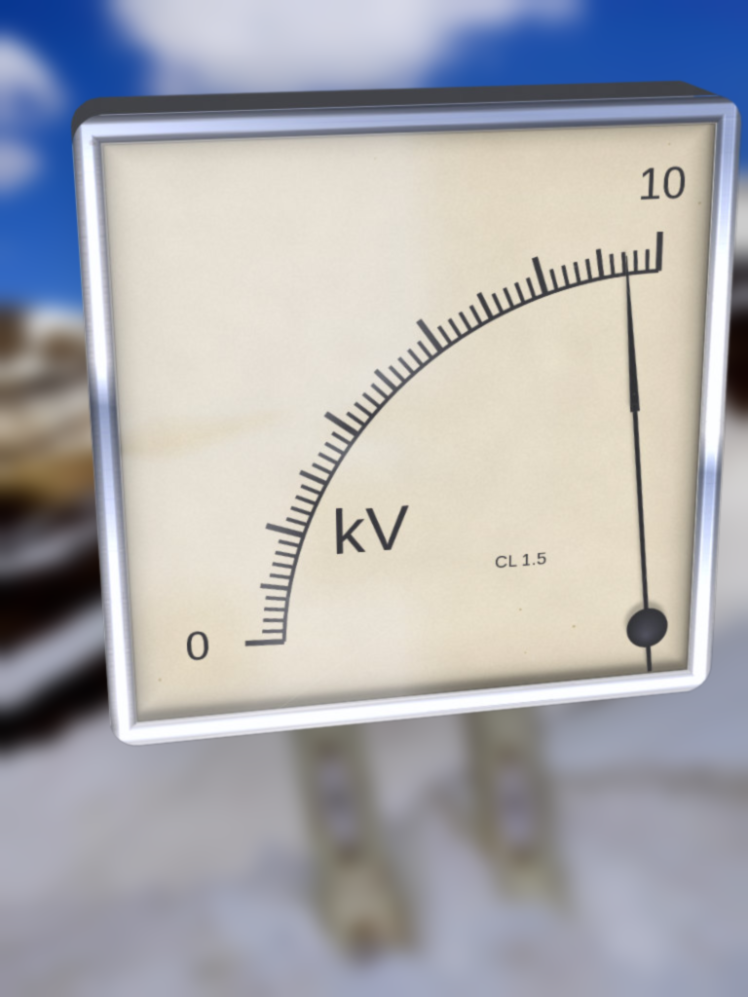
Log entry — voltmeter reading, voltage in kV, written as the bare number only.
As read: 9.4
